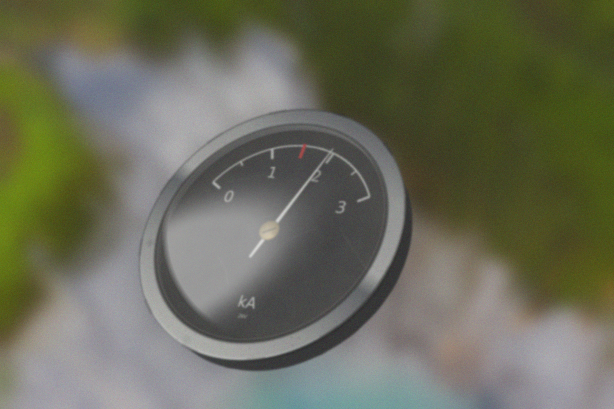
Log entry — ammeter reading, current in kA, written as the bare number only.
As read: 2
